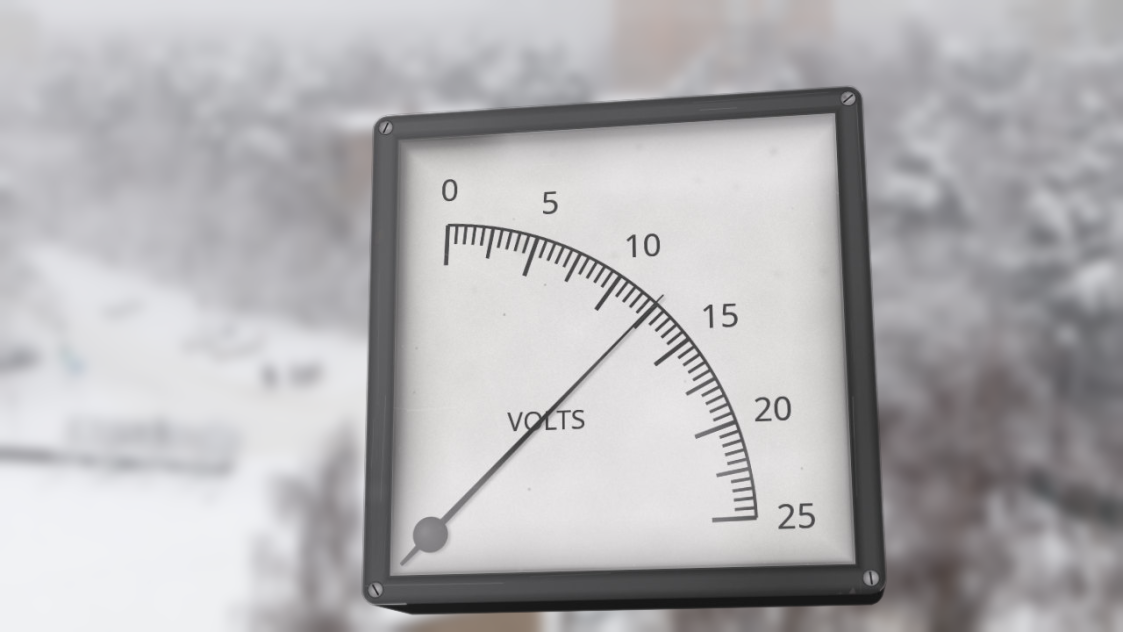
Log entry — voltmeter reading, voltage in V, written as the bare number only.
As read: 12.5
